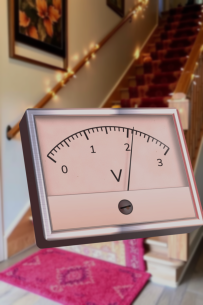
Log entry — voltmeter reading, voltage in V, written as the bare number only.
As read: 2.1
